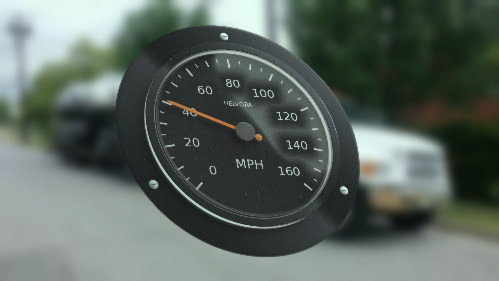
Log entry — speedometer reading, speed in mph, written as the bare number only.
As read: 40
